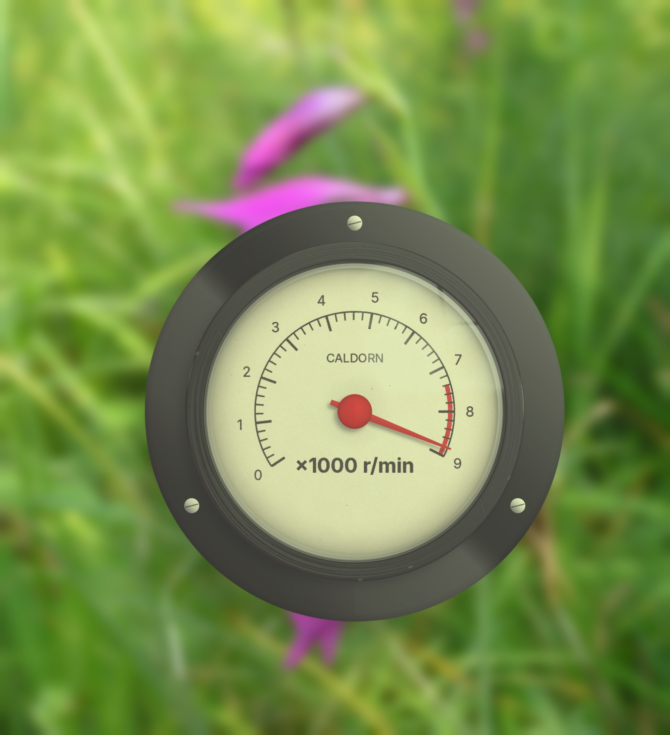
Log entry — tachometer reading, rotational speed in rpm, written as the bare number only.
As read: 8800
